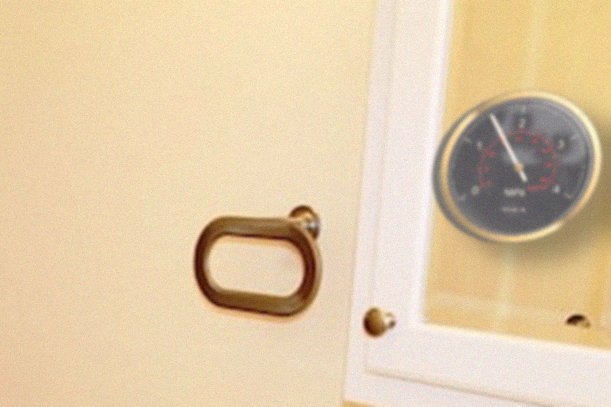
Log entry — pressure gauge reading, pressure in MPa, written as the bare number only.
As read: 1.5
